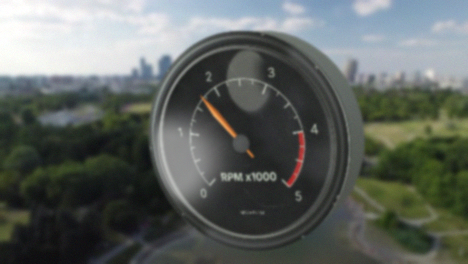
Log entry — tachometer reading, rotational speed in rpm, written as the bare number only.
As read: 1750
